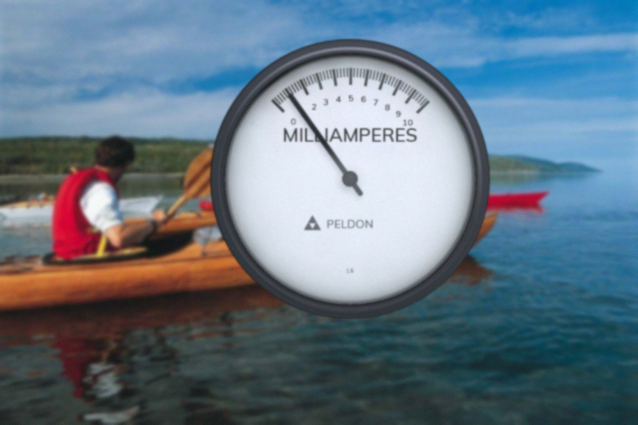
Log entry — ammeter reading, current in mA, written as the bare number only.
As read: 1
